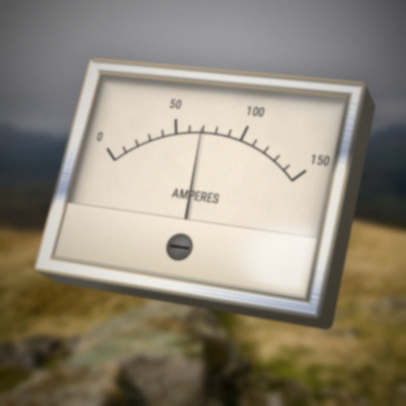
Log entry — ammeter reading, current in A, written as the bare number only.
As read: 70
